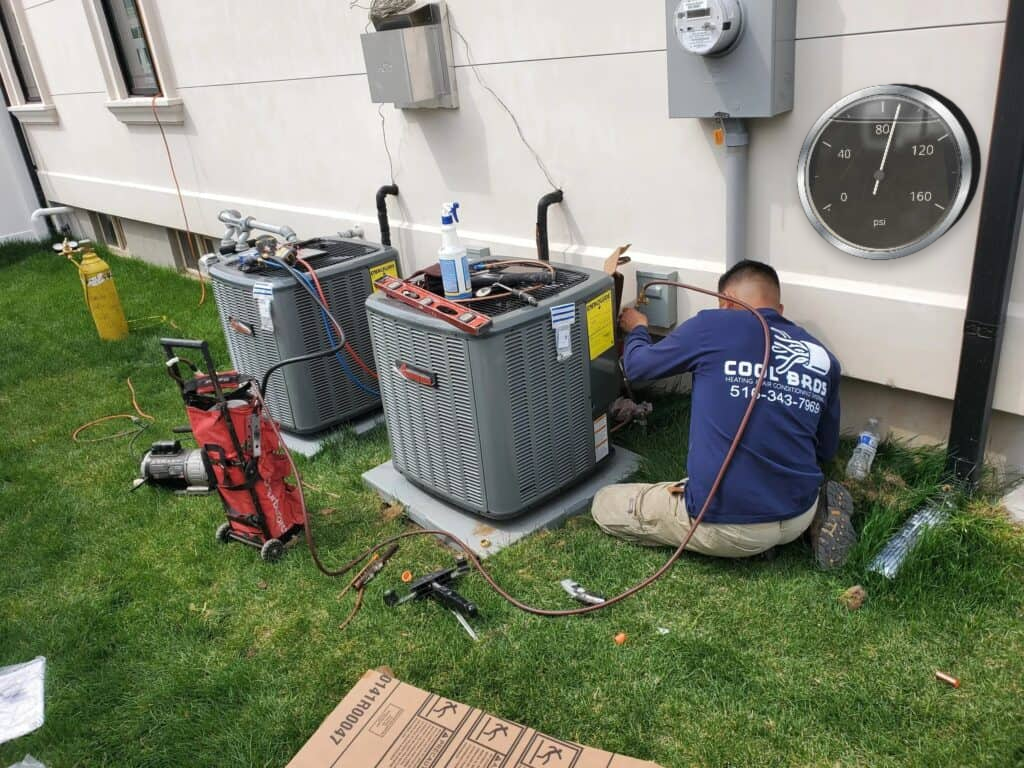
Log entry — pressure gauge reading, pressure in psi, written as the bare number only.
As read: 90
